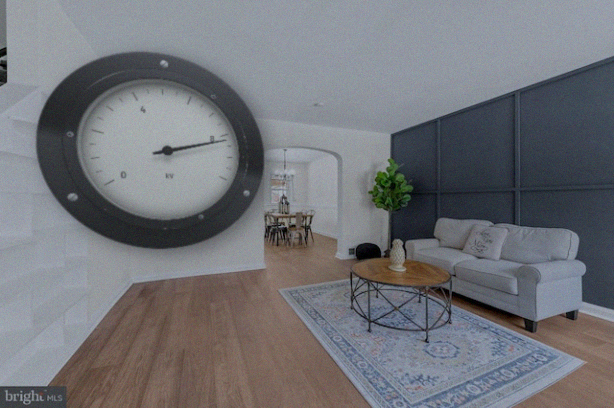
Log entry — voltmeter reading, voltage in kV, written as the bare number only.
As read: 8.25
